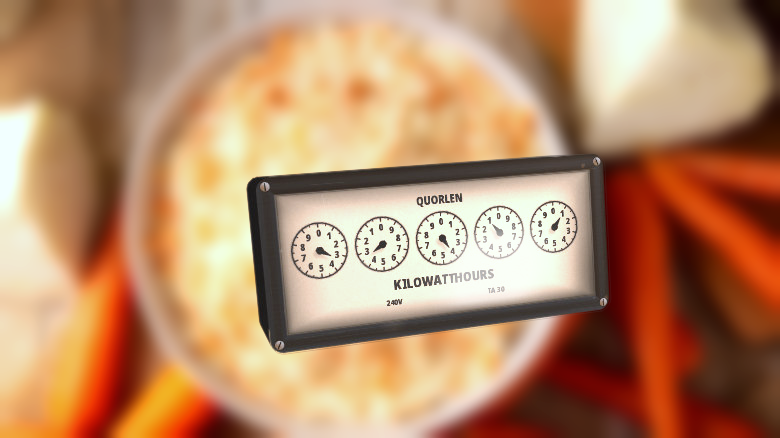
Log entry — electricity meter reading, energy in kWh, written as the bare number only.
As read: 33411
